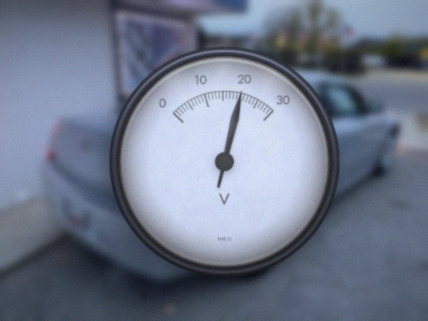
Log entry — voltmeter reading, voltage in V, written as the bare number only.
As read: 20
